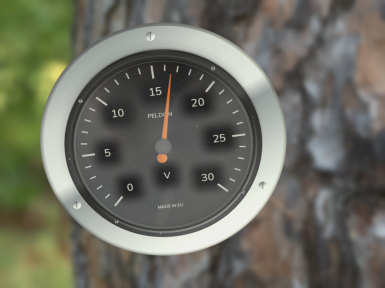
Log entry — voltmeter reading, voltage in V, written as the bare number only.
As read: 16.5
